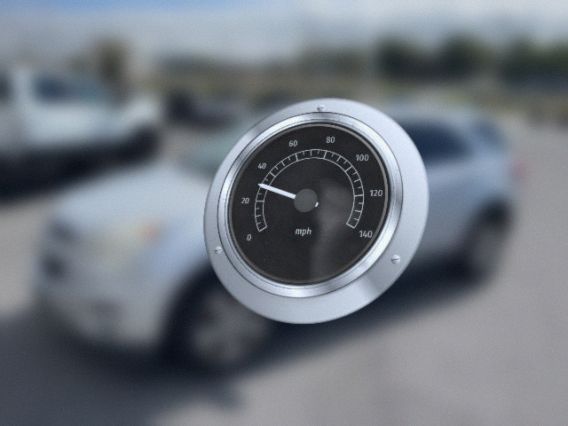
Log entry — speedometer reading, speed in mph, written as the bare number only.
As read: 30
